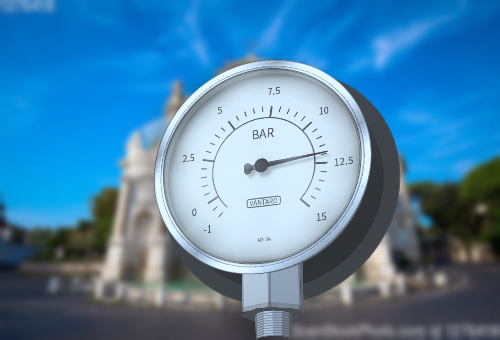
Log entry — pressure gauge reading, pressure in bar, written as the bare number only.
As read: 12
